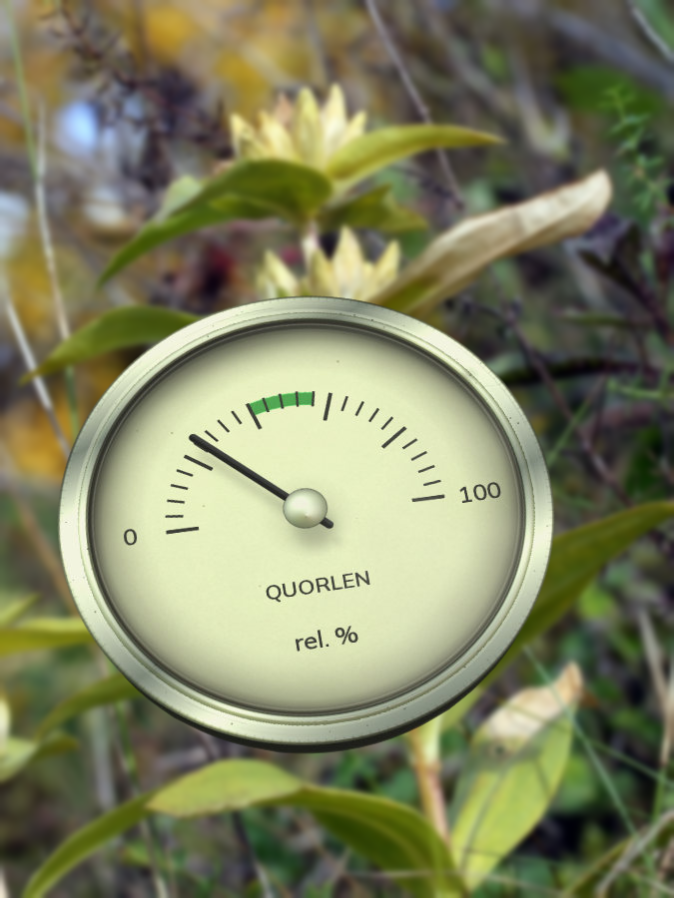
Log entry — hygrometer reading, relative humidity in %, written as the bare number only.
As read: 24
